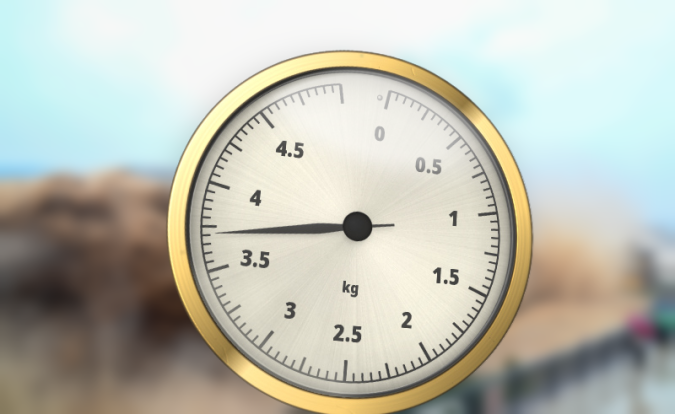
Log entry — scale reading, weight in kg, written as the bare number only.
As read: 3.7
